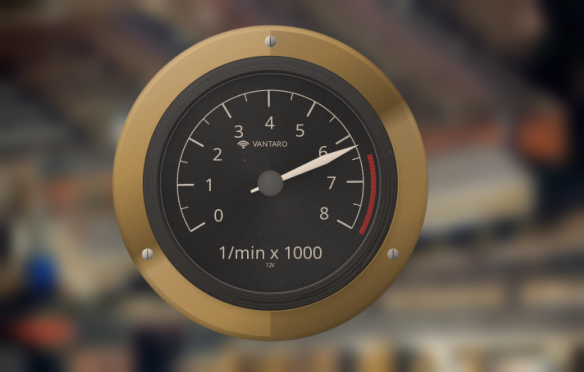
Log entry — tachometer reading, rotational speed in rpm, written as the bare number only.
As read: 6250
